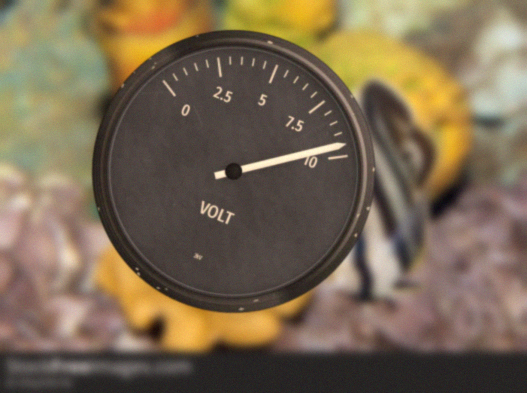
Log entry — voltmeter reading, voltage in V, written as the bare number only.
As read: 9.5
